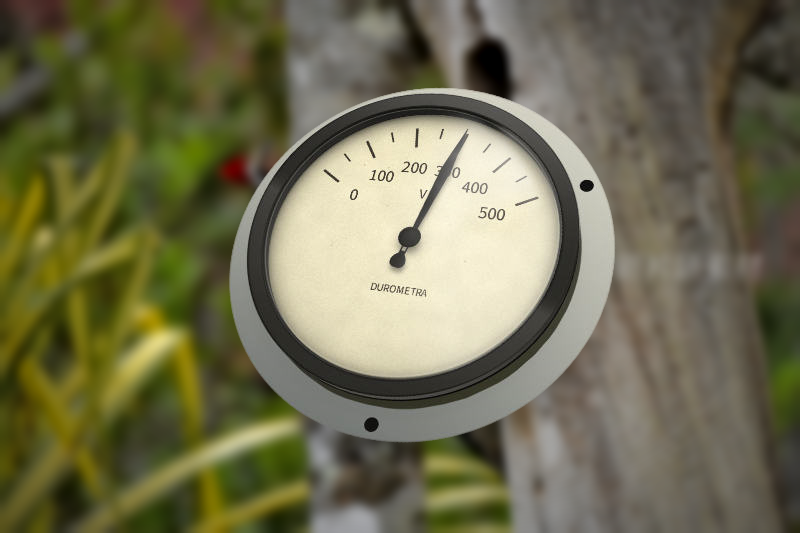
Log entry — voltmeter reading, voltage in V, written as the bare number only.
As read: 300
